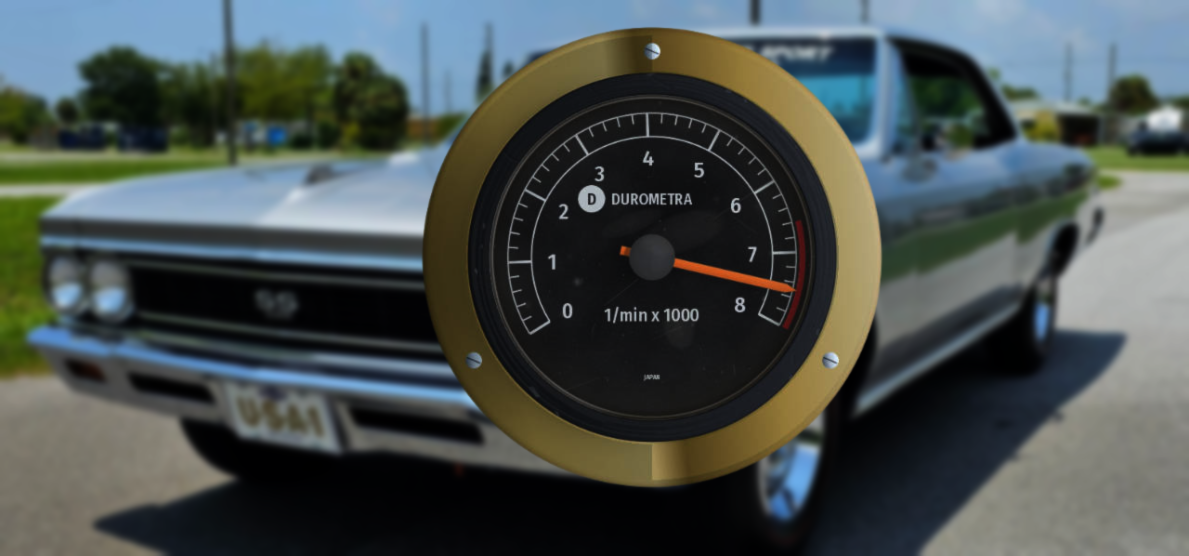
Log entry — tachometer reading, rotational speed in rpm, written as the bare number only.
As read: 7500
